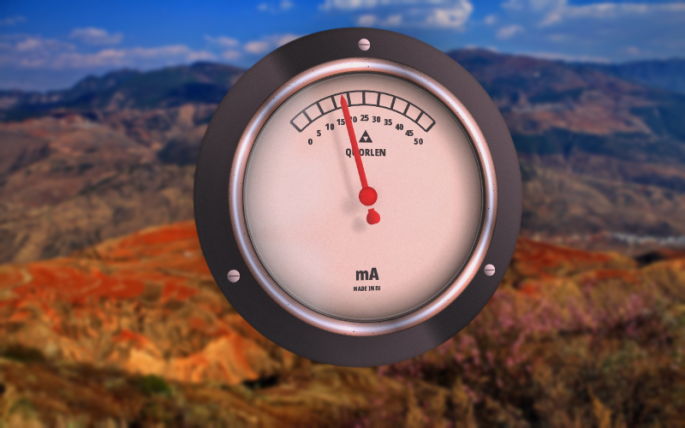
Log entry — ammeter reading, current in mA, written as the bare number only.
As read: 17.5
